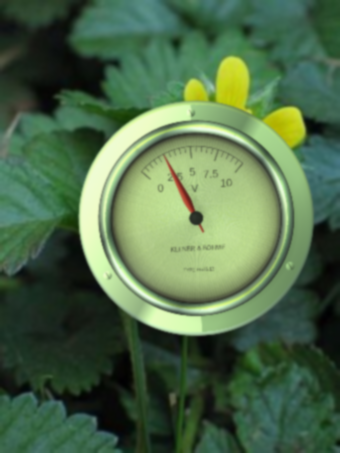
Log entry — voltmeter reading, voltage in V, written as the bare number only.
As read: 2.5
